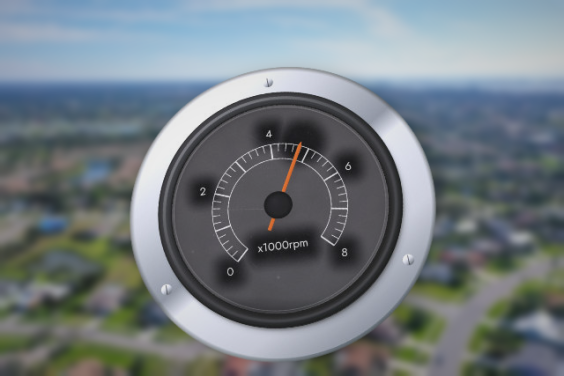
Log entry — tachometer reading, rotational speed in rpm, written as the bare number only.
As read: 4800
